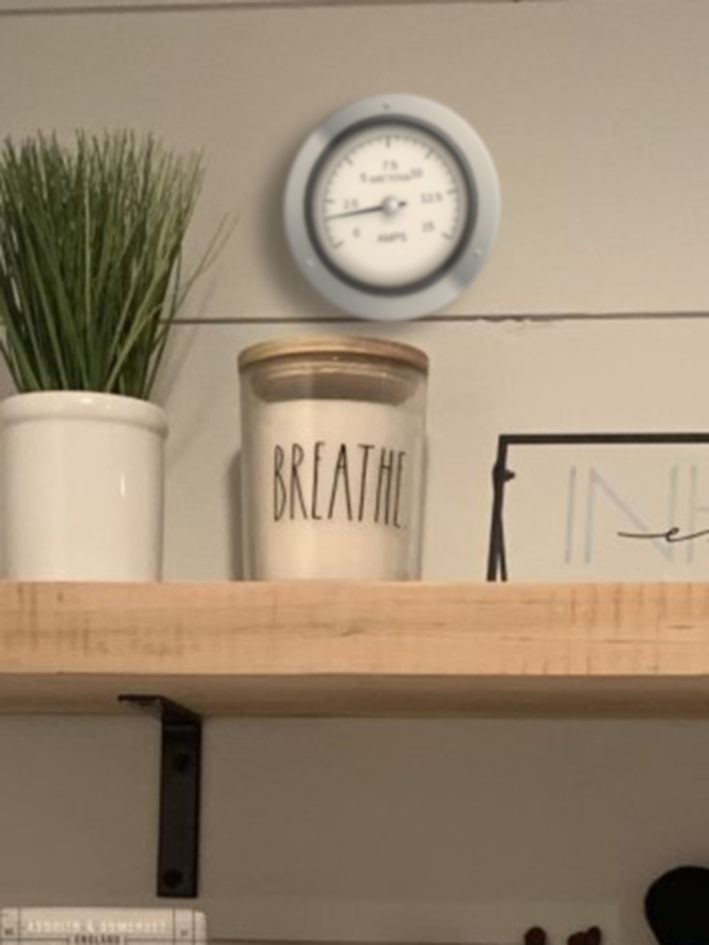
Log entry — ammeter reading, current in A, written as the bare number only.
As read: 1.5
